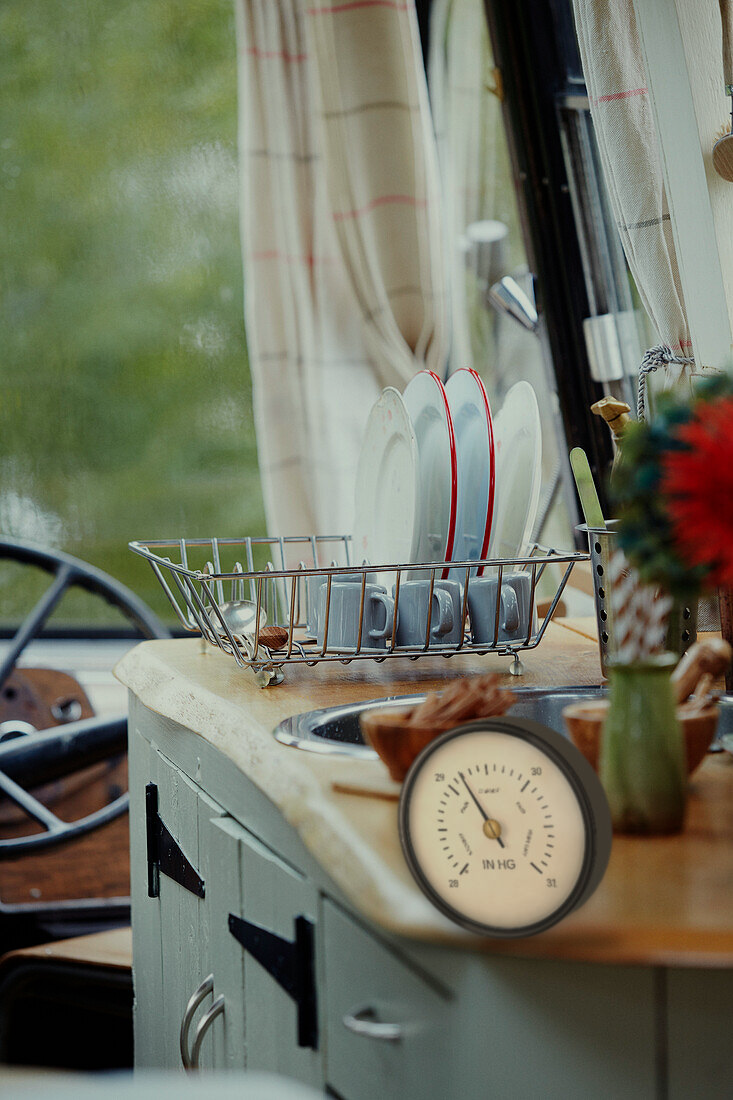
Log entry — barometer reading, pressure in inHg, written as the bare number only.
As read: 29.2
